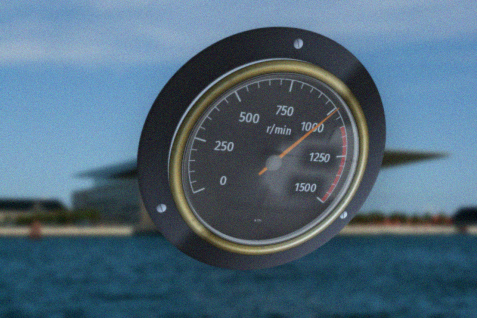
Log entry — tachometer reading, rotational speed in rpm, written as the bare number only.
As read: 1000
